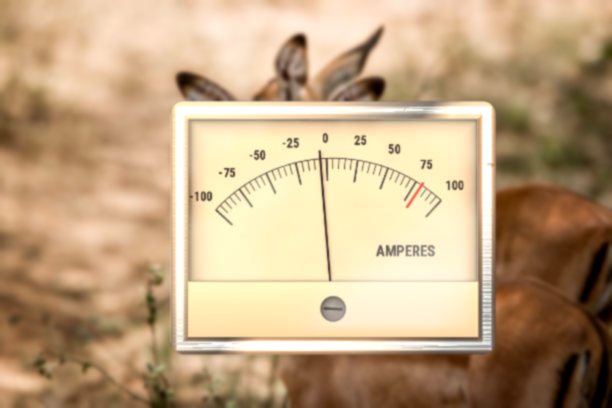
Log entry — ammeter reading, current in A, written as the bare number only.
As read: -5
